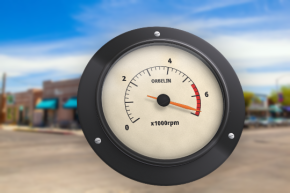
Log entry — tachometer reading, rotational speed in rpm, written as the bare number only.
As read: 6800
